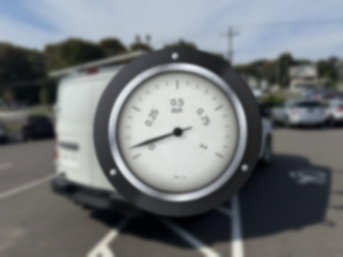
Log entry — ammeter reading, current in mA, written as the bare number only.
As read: 0.05
